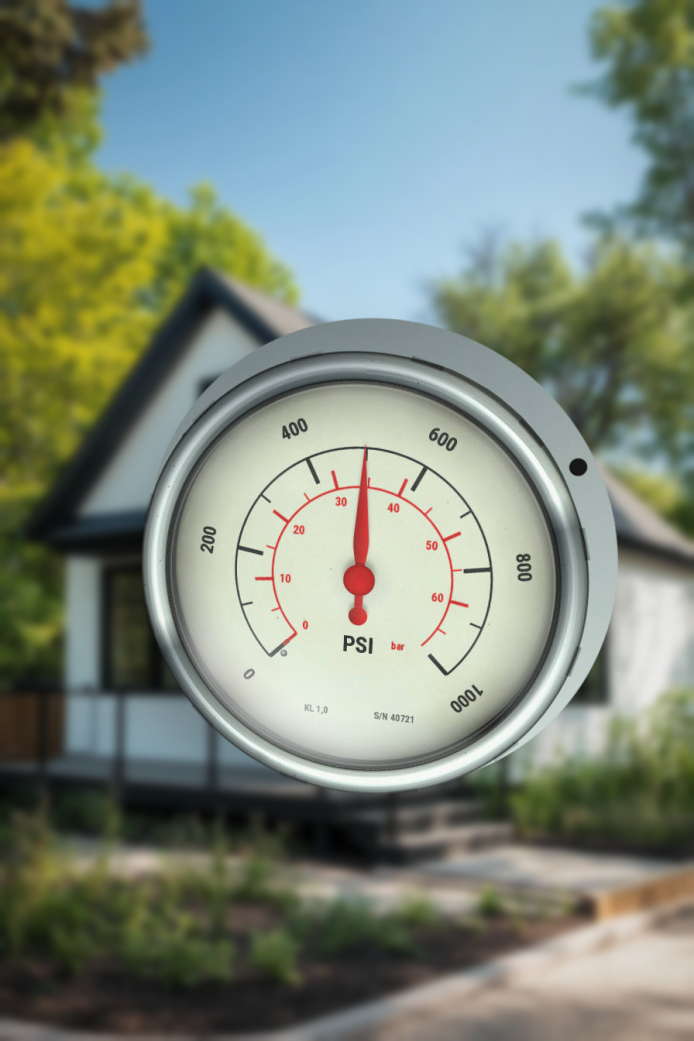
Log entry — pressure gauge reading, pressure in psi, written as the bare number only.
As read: 500
